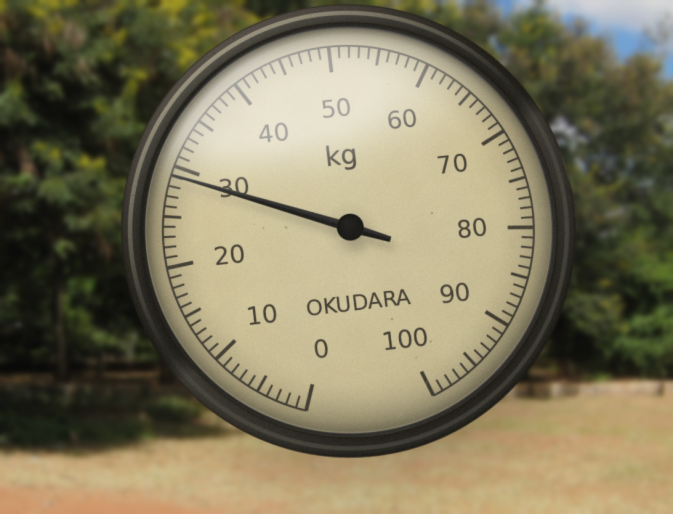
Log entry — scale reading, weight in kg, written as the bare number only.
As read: 29
